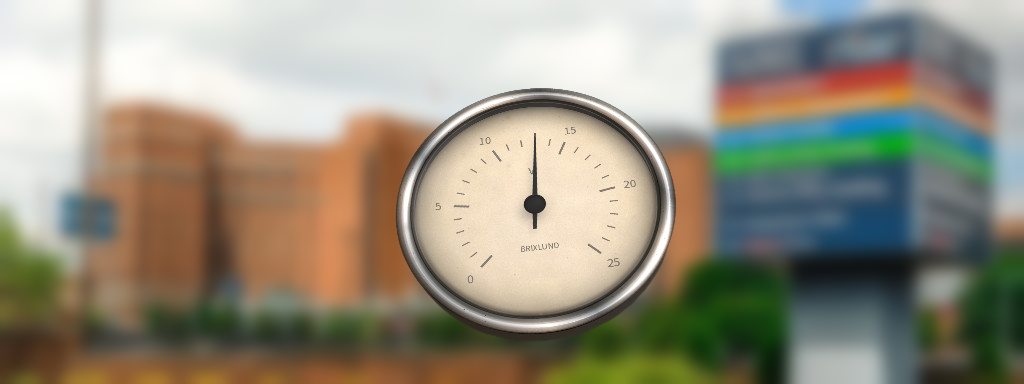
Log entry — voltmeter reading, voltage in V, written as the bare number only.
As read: 13
